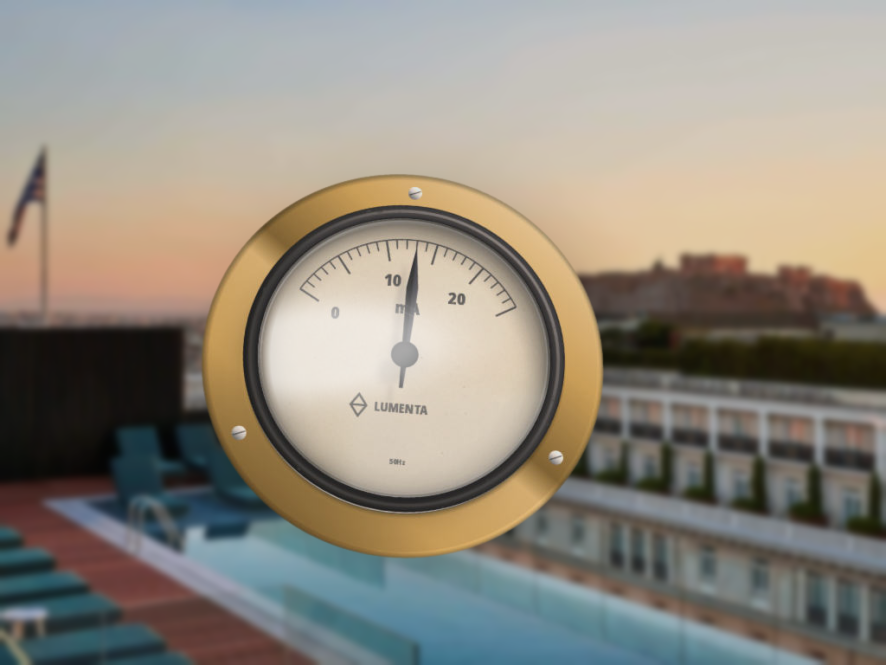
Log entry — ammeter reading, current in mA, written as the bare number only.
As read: 13
